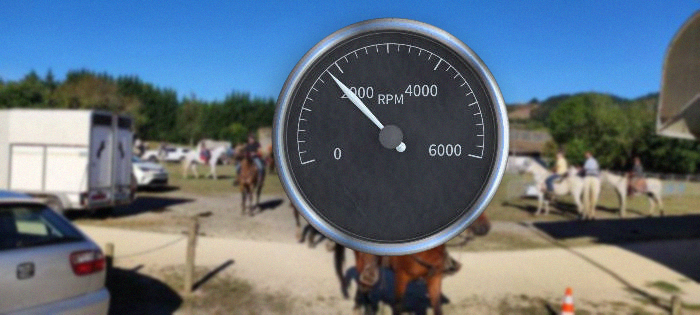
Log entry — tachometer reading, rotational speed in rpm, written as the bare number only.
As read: 1800
